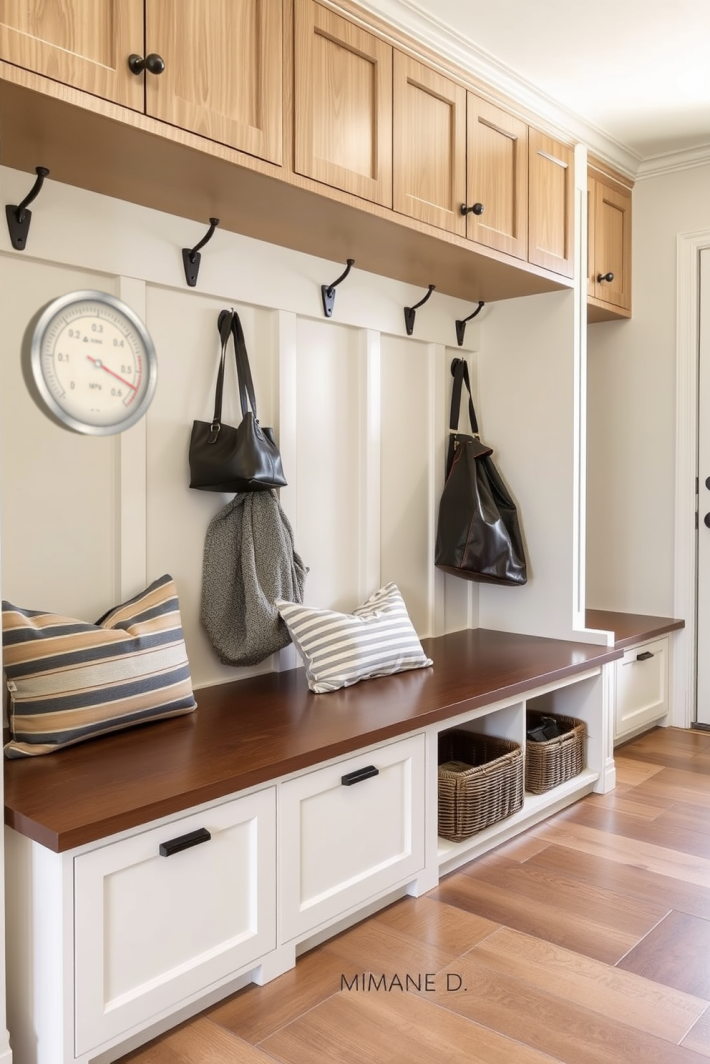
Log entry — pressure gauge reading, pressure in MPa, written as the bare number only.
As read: 0.55
